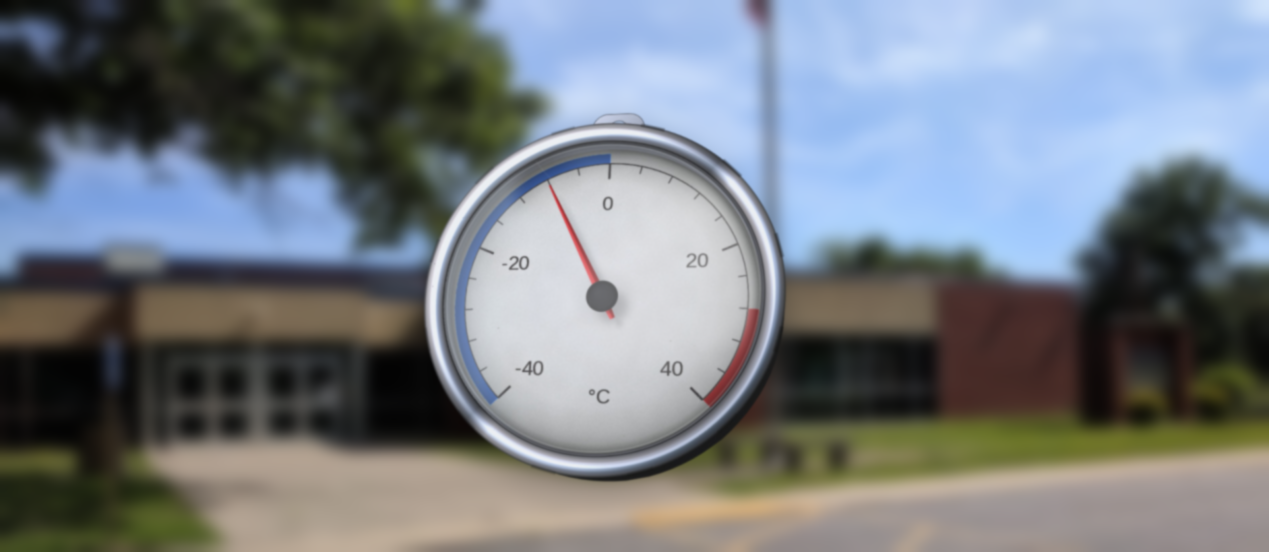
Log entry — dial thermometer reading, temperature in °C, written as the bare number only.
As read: -8
